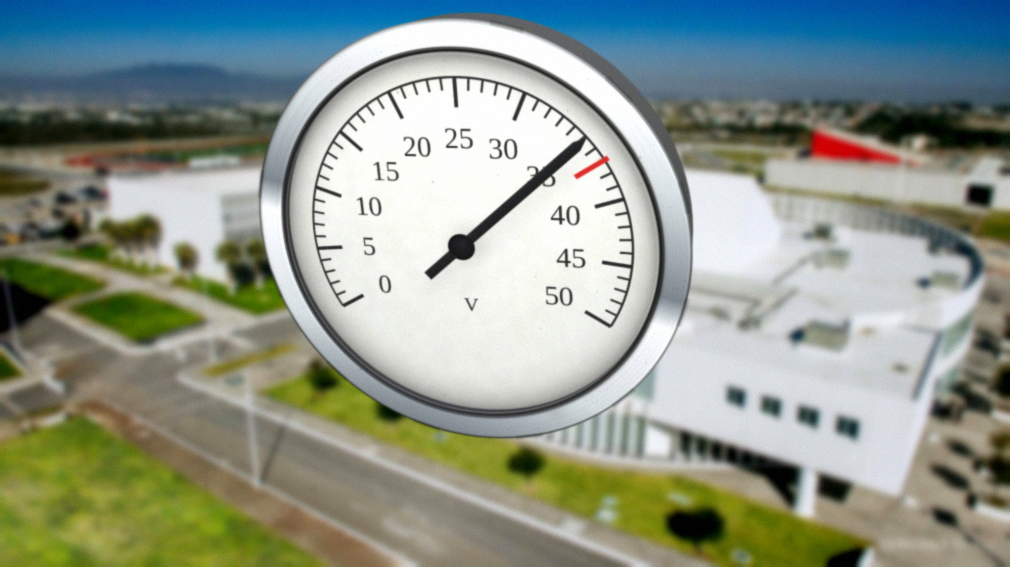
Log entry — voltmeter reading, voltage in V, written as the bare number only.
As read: 35
